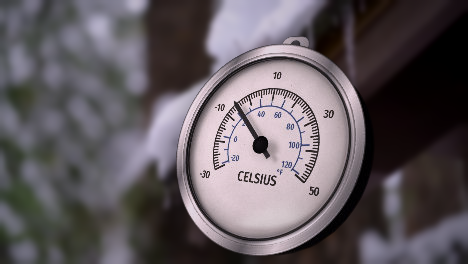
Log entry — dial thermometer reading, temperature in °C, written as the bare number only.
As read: -5
